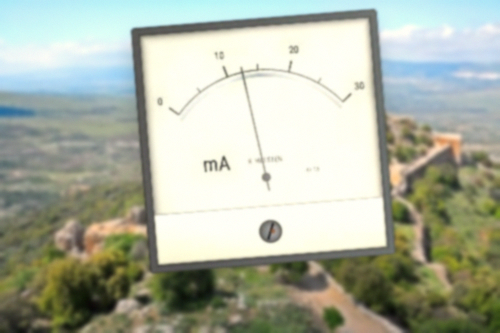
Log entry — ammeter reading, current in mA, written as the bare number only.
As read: 12.5
